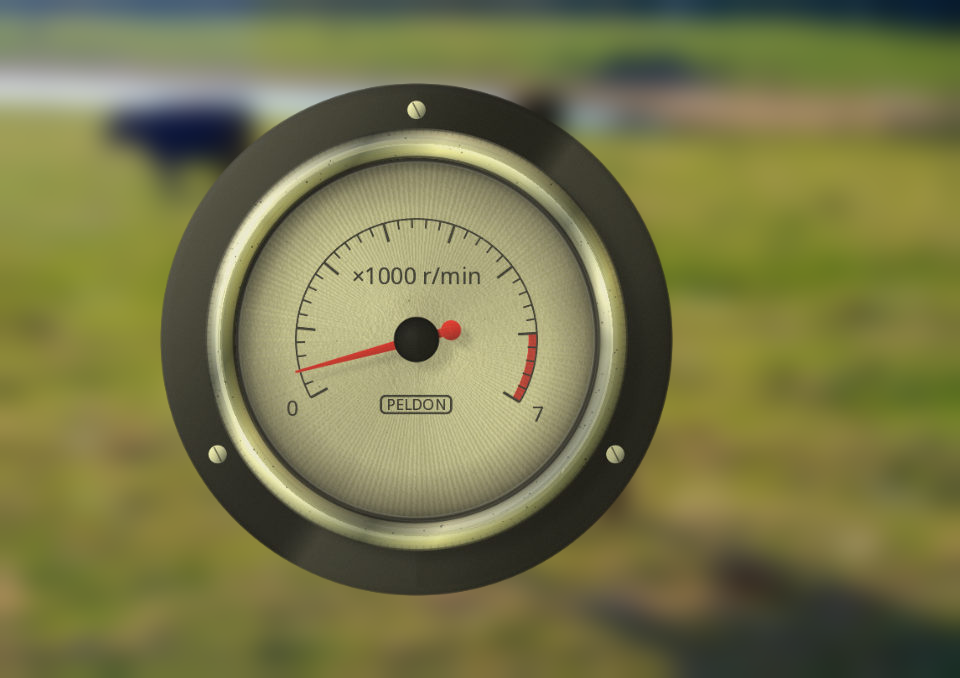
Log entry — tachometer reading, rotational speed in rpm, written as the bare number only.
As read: 400
